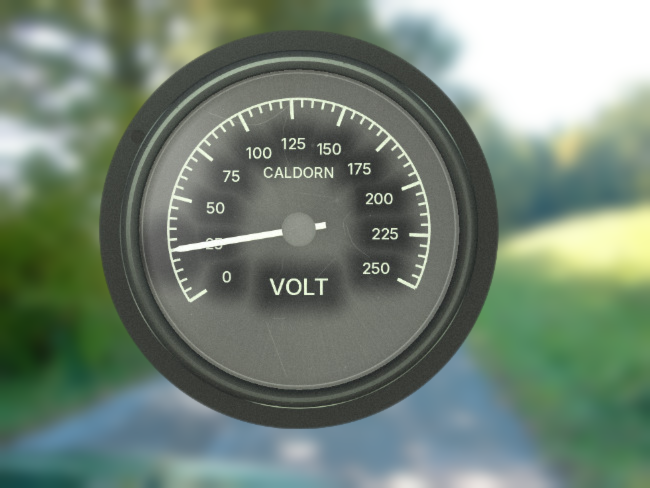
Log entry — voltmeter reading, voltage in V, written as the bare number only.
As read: 25
